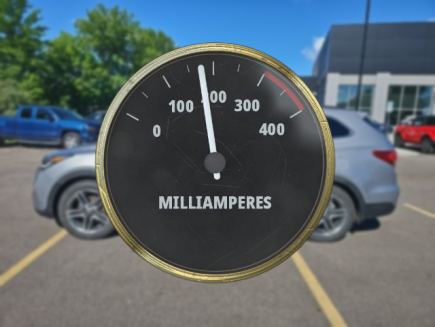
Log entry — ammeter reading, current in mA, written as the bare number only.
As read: 175
